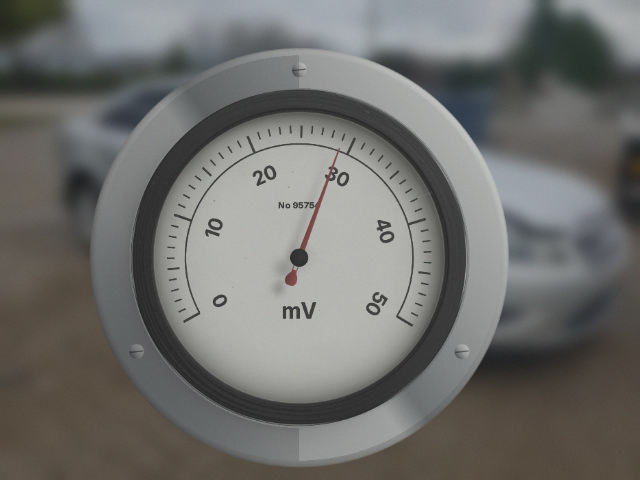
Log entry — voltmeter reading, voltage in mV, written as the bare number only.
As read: 29
